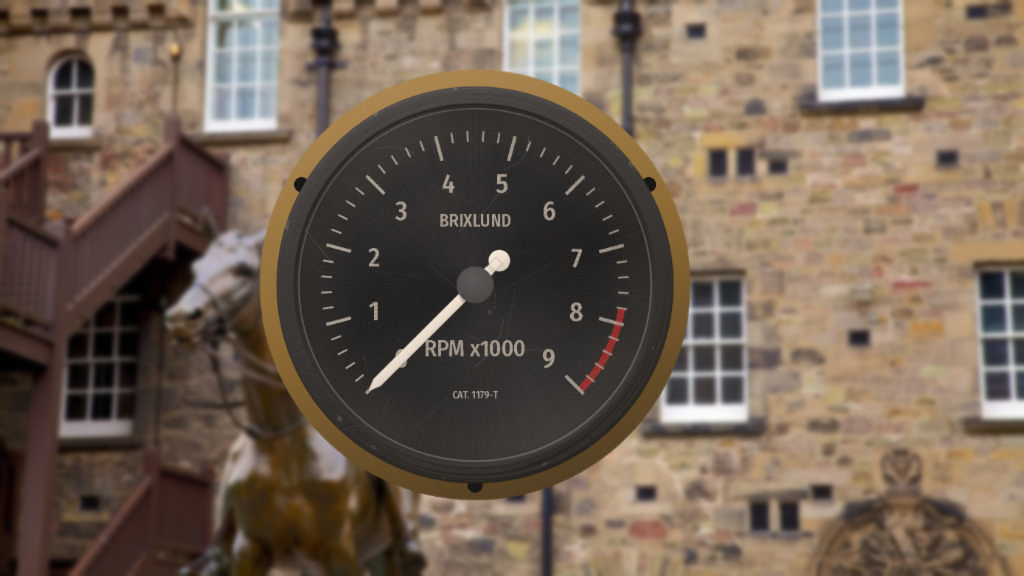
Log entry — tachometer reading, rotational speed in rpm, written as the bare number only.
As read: 0
